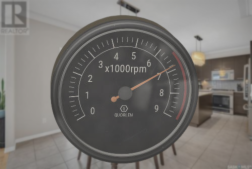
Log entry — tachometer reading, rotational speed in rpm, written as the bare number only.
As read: 6800
